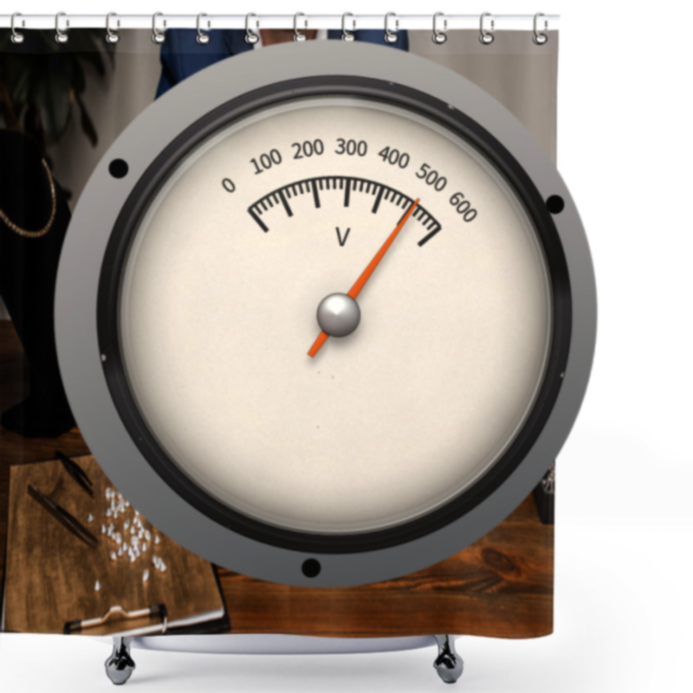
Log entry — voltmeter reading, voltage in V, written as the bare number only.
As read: 500
